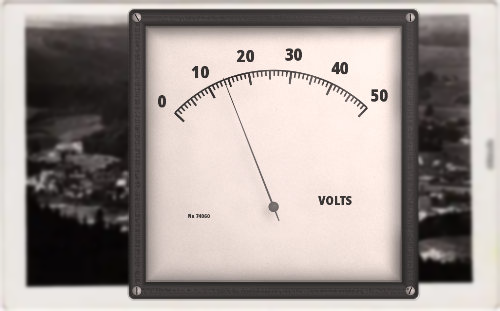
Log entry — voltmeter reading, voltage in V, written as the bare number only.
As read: 14
